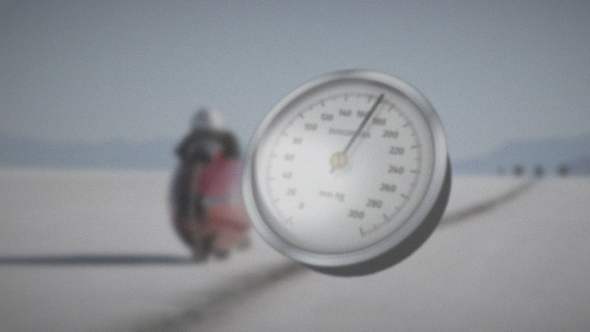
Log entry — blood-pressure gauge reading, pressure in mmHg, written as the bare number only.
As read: 170
